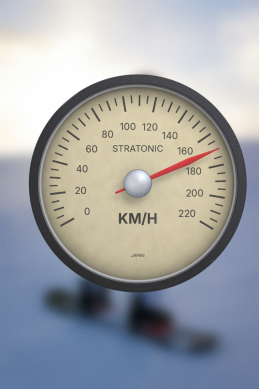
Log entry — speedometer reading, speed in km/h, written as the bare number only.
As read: 170
